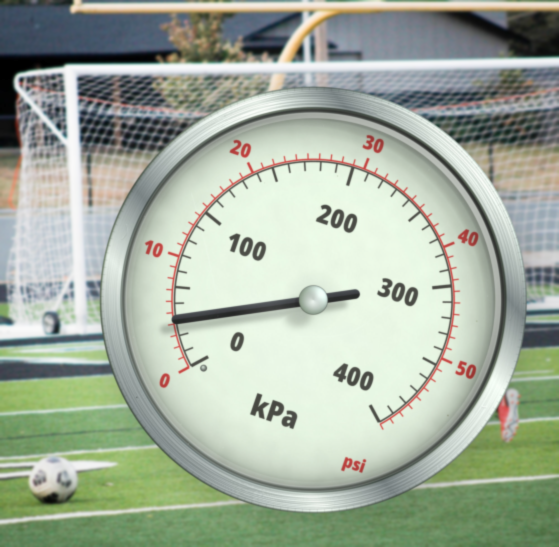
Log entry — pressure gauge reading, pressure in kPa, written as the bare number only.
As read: 30
